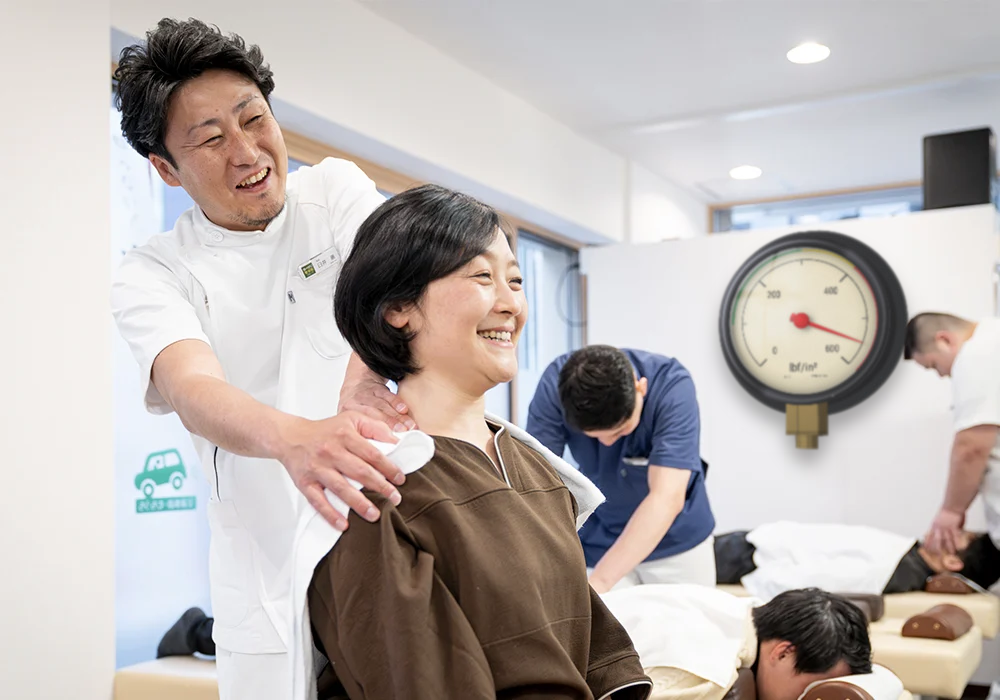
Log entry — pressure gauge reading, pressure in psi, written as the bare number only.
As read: 550
